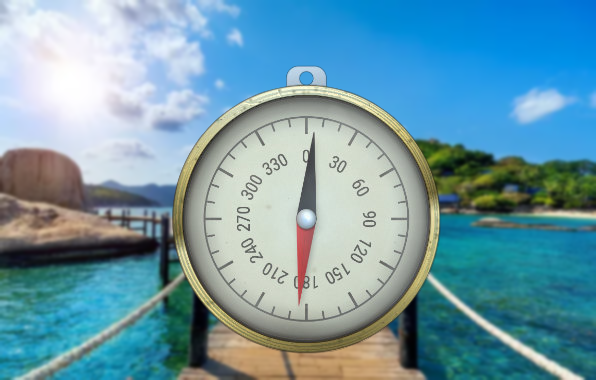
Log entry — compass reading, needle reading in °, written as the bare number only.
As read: 185
